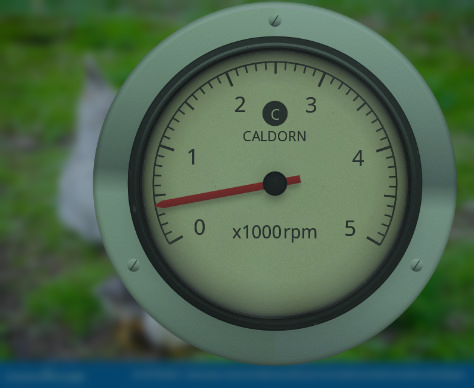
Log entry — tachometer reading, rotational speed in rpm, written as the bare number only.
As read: 400
